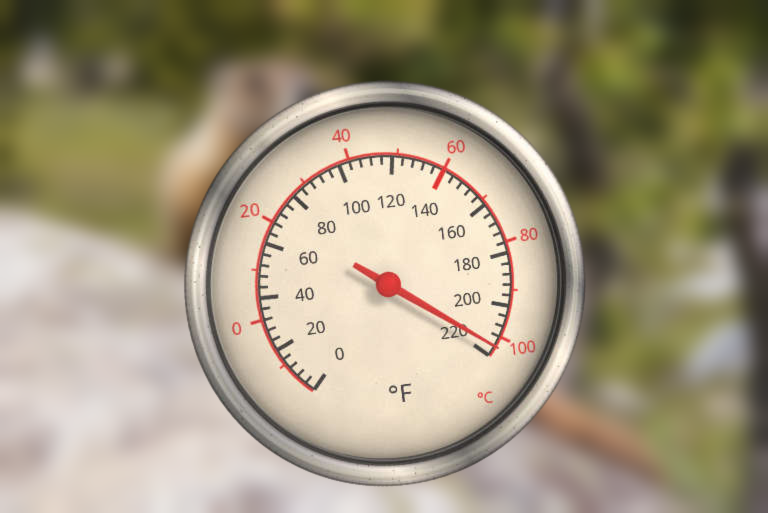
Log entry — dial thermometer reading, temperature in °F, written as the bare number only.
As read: 216
